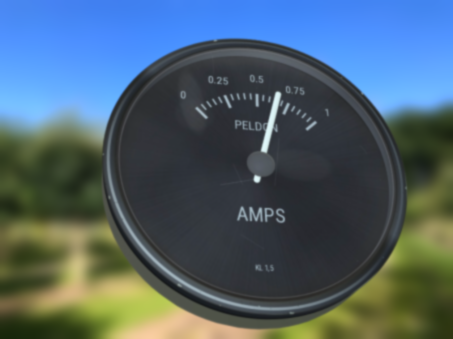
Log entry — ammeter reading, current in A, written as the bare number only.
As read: 0.65
